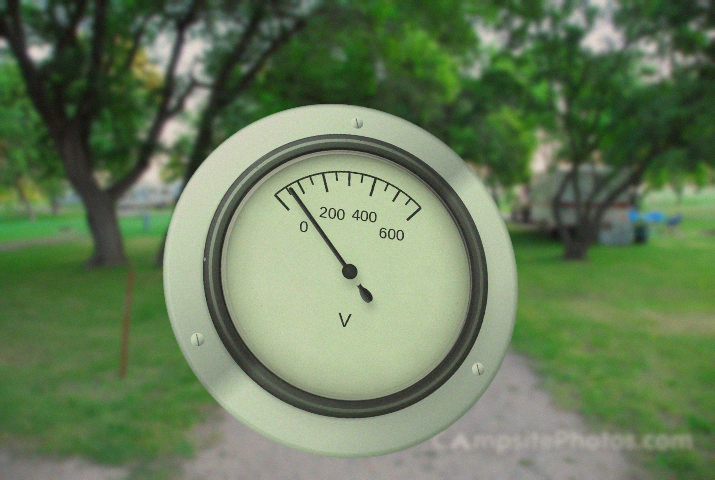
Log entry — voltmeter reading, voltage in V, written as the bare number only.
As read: 50
